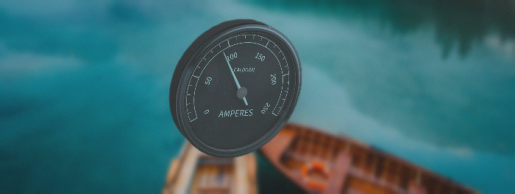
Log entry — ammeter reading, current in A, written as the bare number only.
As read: 90
